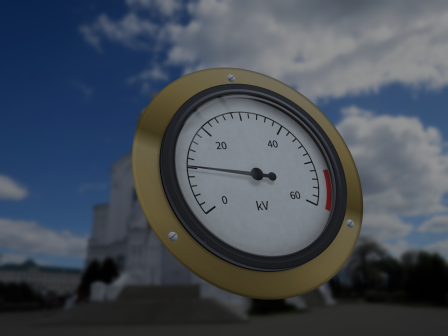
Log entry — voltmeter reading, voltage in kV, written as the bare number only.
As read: 10
